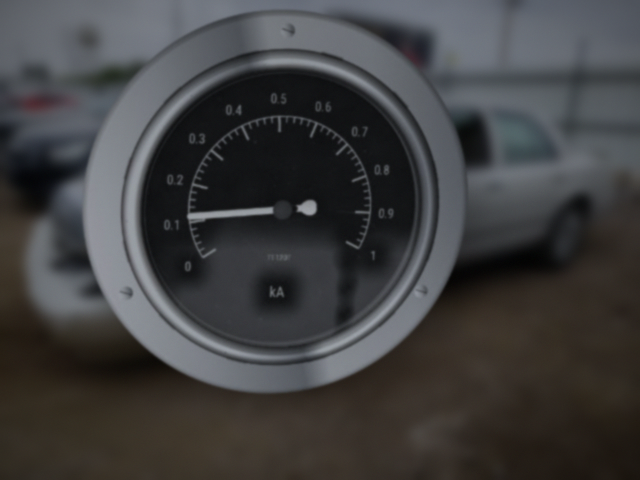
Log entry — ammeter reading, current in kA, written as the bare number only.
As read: 0.12
